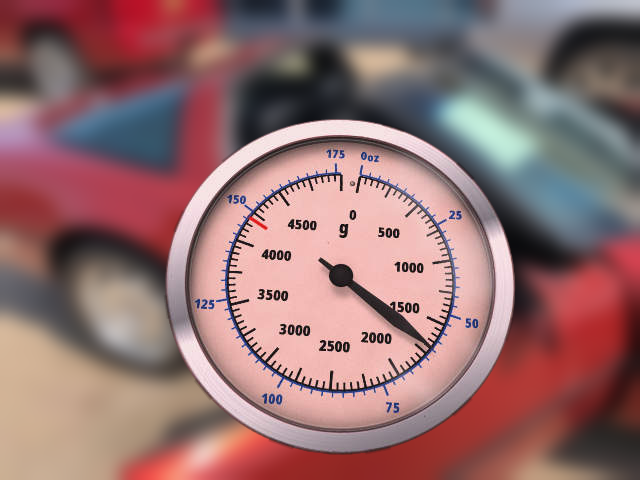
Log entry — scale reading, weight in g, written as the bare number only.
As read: 1700
